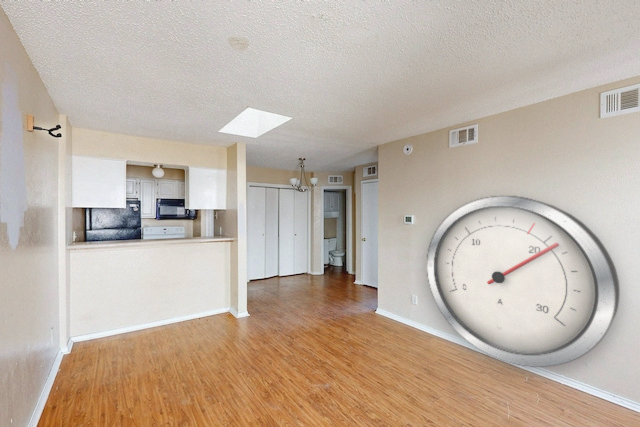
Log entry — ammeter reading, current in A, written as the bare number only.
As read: 21
